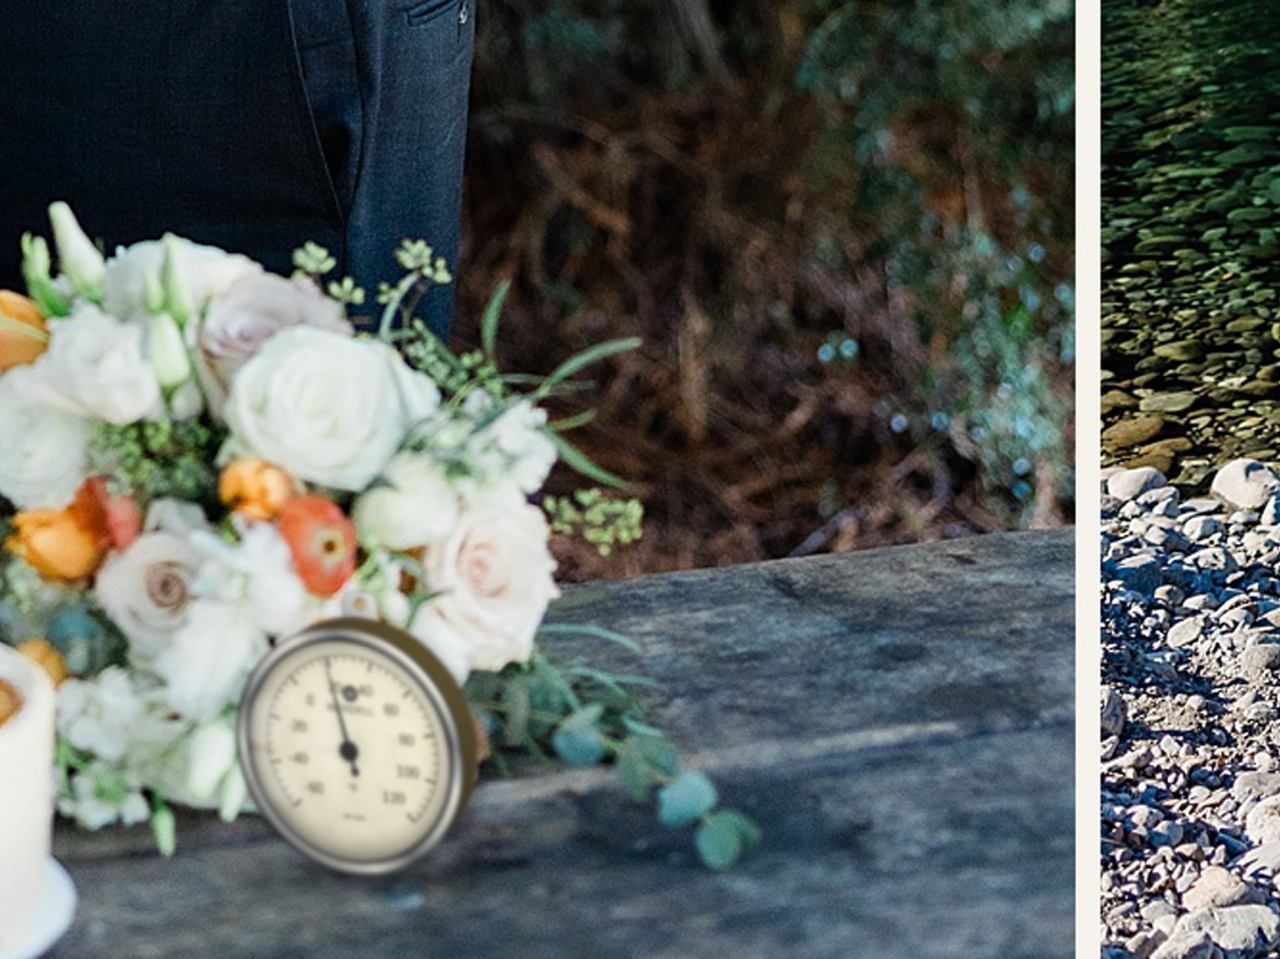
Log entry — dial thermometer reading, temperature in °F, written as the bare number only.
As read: 20
